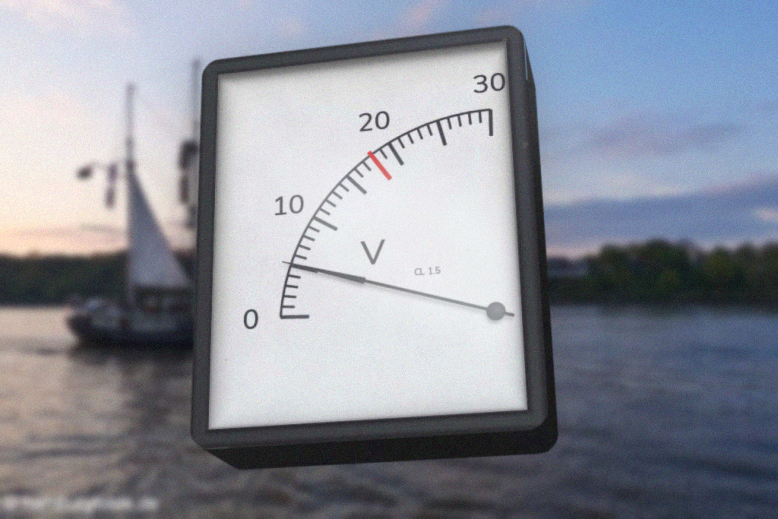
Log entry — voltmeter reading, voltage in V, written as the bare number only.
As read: 5
